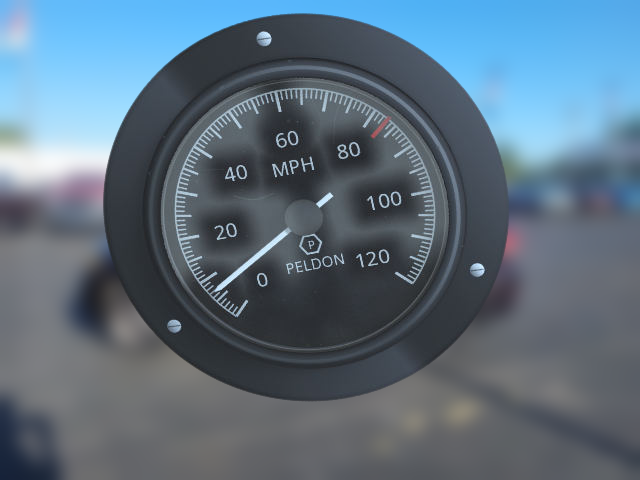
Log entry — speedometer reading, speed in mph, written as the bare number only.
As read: 7
